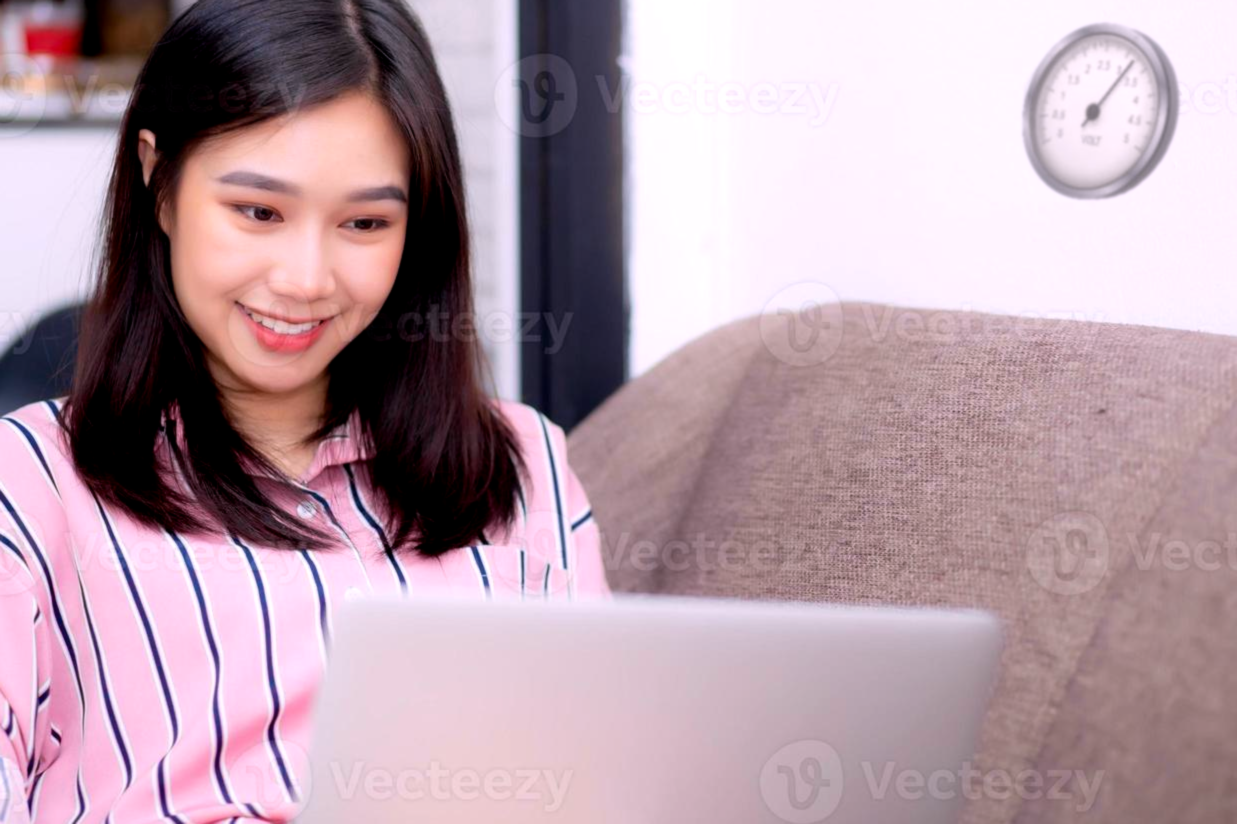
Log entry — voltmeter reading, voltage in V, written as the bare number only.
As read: 3.25
